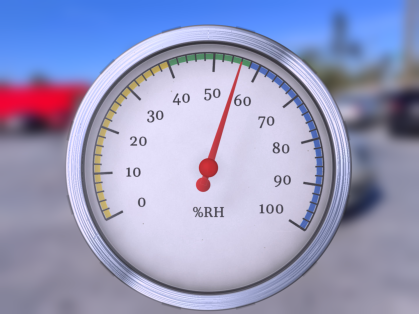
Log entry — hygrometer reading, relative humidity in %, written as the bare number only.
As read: 56
